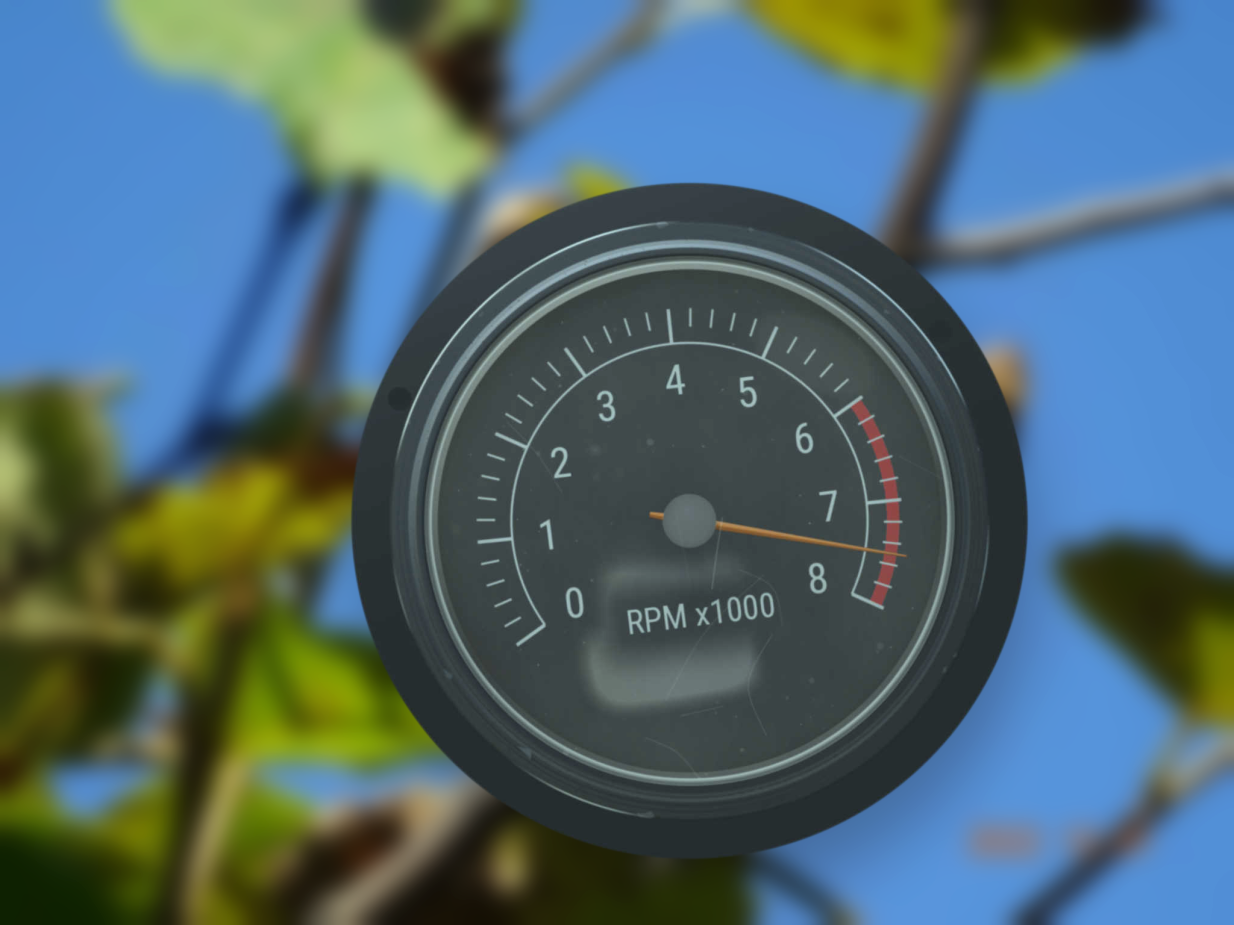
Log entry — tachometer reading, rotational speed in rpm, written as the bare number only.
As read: 7500
